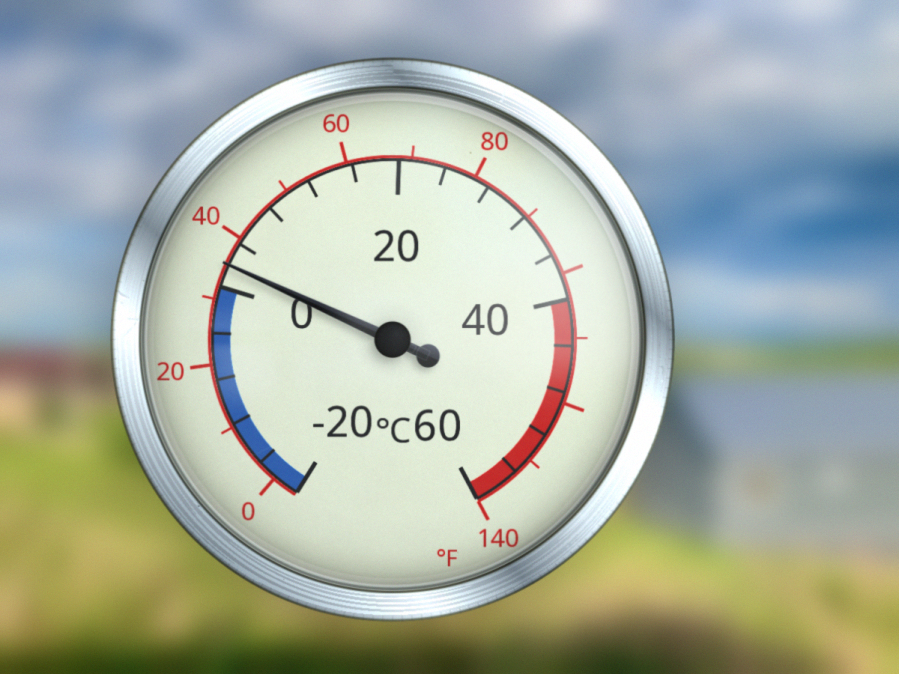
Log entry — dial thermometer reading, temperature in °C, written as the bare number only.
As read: 2
